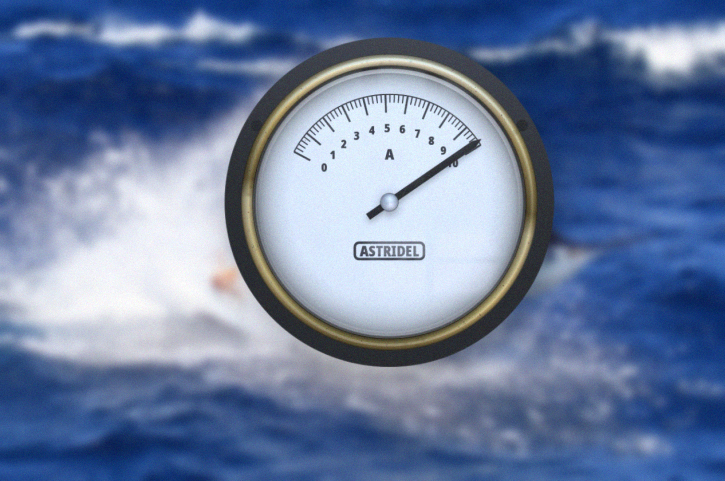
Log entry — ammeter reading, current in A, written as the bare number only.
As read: 9.8
